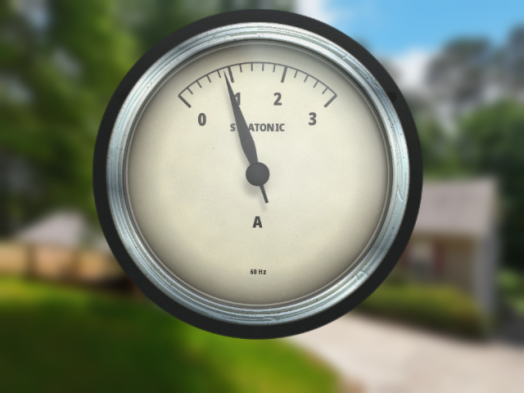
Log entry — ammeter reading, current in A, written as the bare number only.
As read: 0.9
